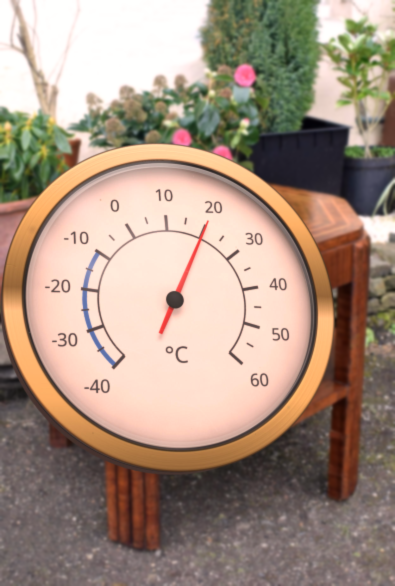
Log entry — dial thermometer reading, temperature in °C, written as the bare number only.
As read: 20
